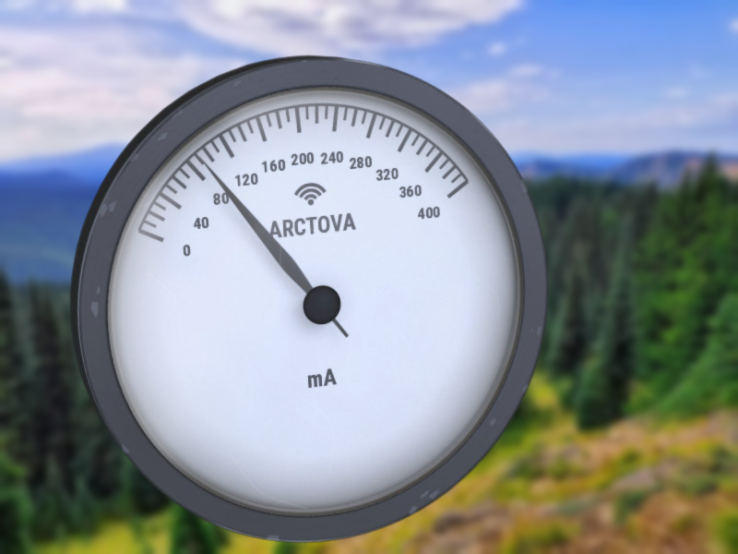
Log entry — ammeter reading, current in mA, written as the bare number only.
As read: 90
